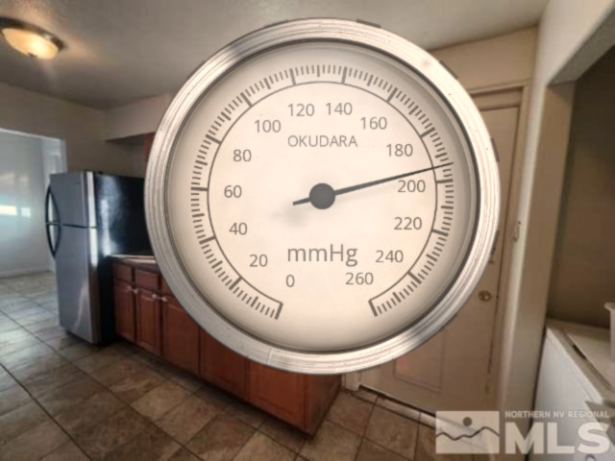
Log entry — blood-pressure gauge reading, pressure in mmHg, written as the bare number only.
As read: 194
